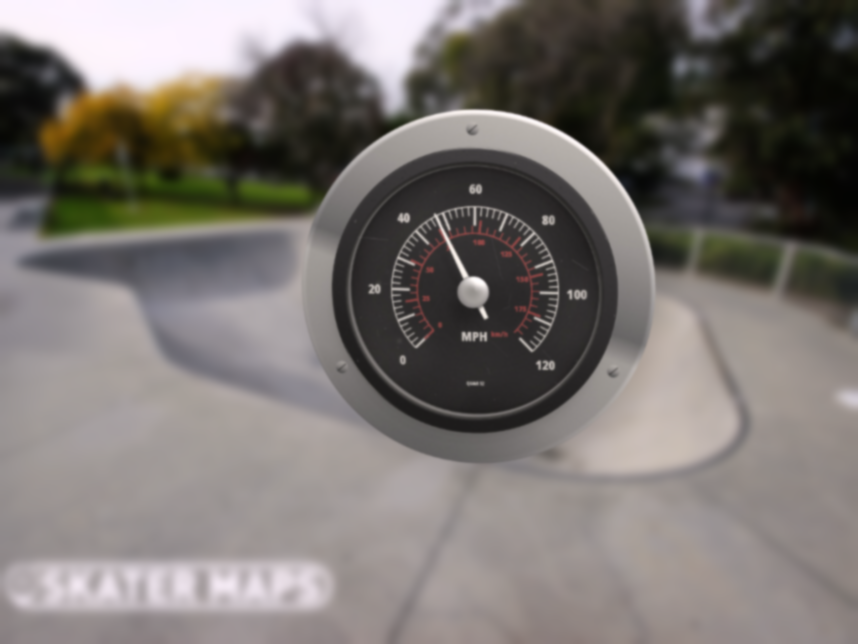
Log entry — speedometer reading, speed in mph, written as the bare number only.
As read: 48
